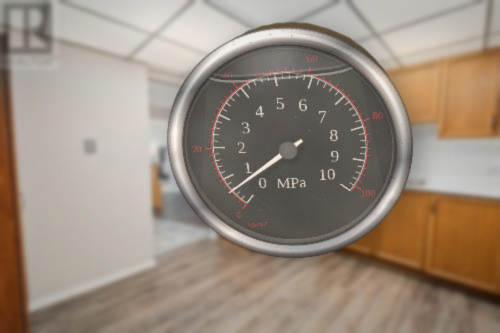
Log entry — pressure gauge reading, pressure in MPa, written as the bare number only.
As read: 0.6
